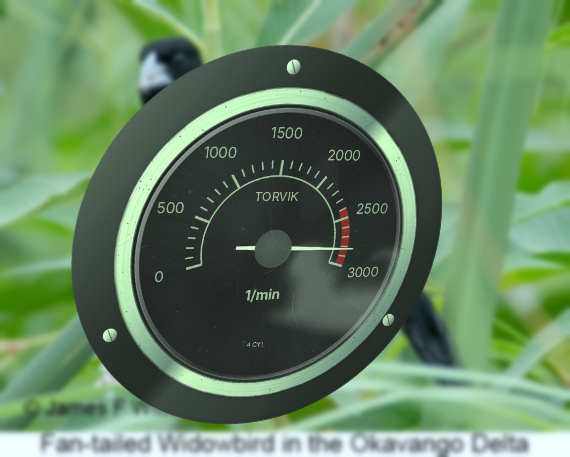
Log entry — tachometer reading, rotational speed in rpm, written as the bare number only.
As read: 2800
